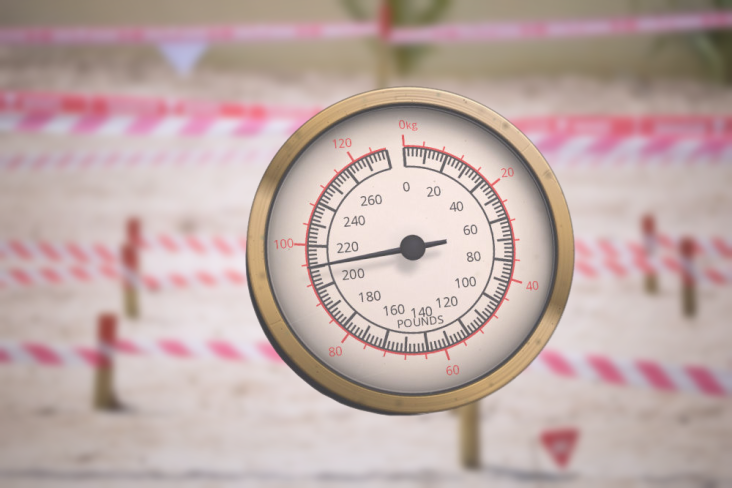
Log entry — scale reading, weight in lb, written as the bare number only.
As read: 210
